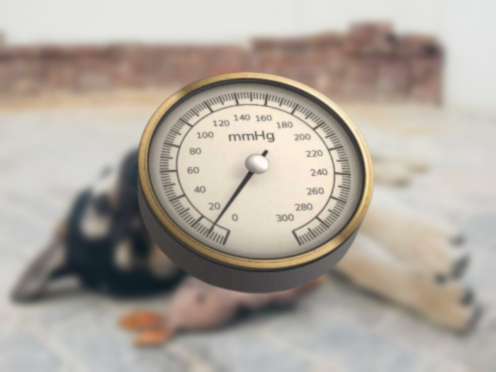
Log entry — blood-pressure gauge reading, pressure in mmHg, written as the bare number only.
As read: 10
